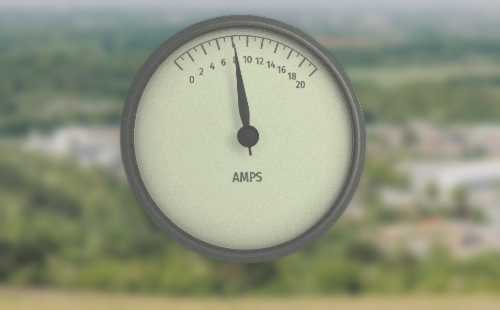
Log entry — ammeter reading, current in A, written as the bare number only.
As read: 8
